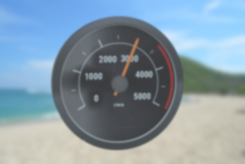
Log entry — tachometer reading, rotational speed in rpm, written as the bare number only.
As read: 3000
